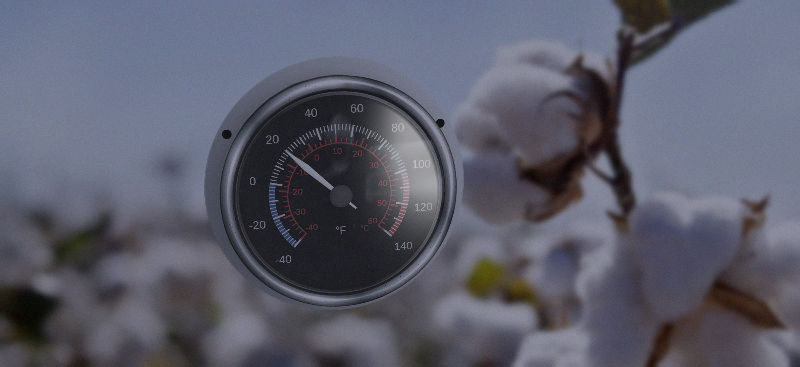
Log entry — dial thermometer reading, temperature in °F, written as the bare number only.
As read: 20
